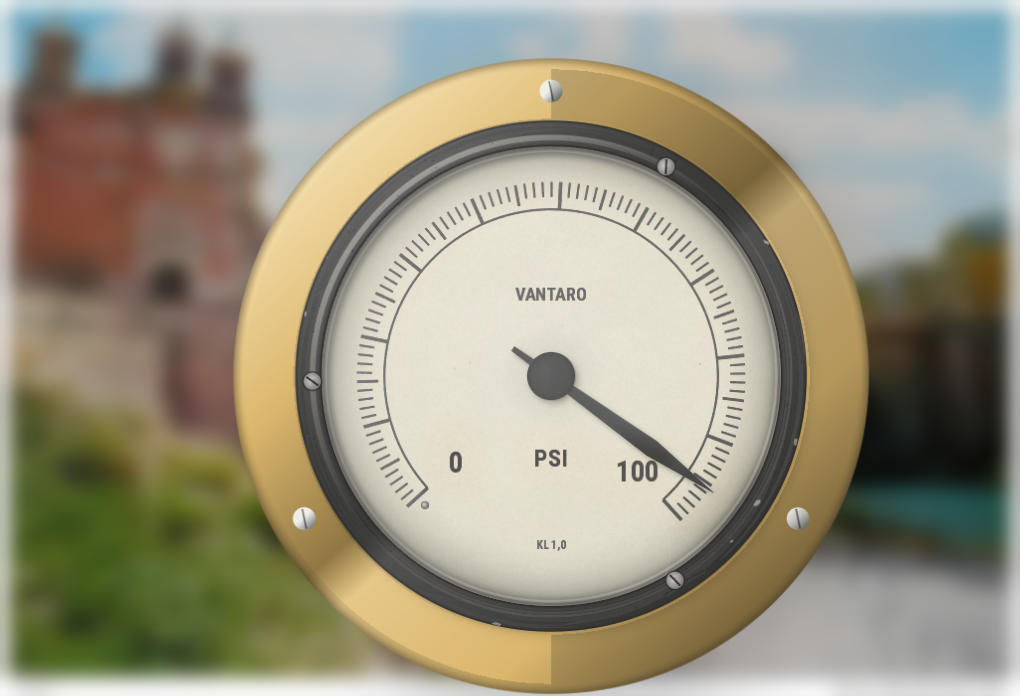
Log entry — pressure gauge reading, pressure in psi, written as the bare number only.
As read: 95.5
